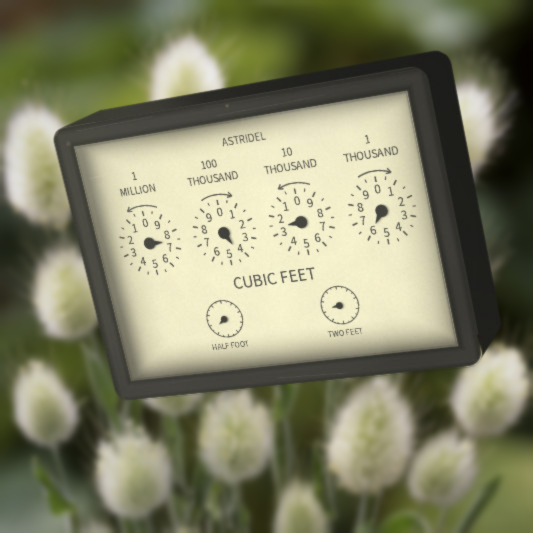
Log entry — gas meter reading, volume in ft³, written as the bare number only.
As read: 742600
